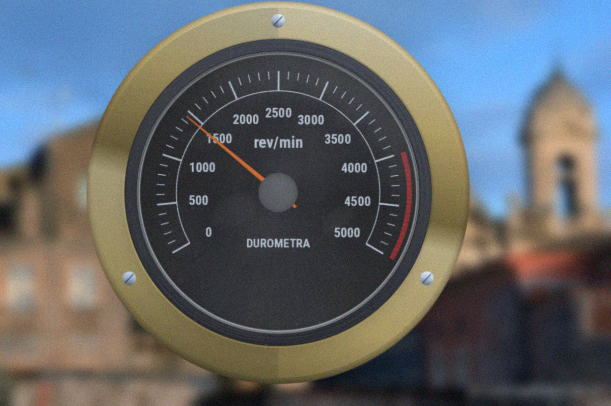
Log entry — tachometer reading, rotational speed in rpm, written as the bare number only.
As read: 1450
